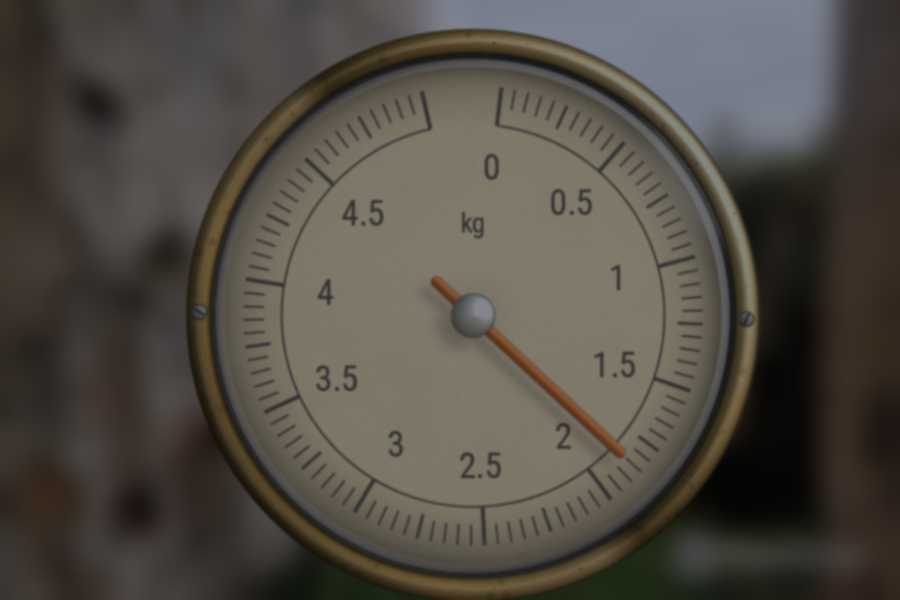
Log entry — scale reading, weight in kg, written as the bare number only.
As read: 1.85
